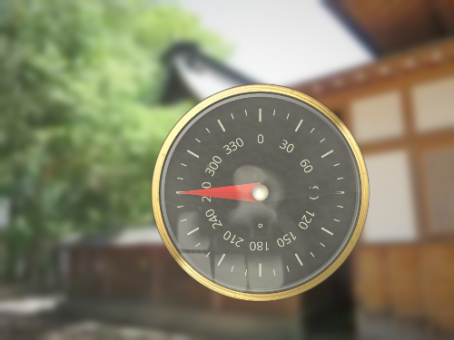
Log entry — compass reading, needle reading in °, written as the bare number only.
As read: 270
